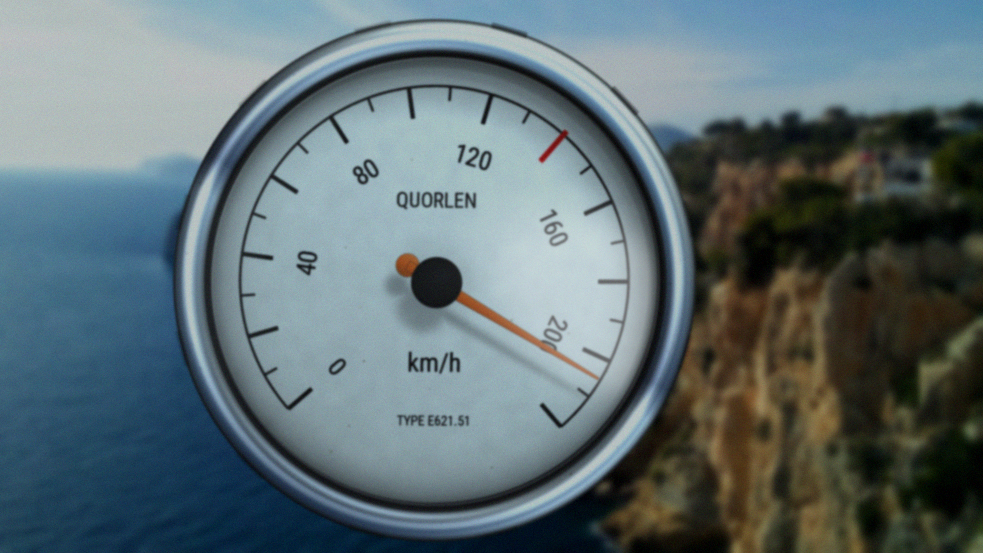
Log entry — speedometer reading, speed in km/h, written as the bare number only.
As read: 205
